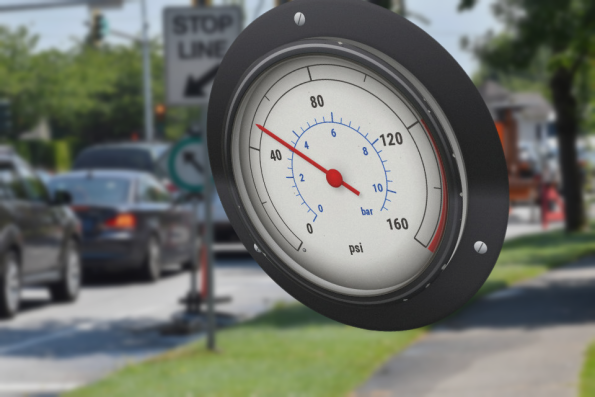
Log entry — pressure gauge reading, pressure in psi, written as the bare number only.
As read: 50
